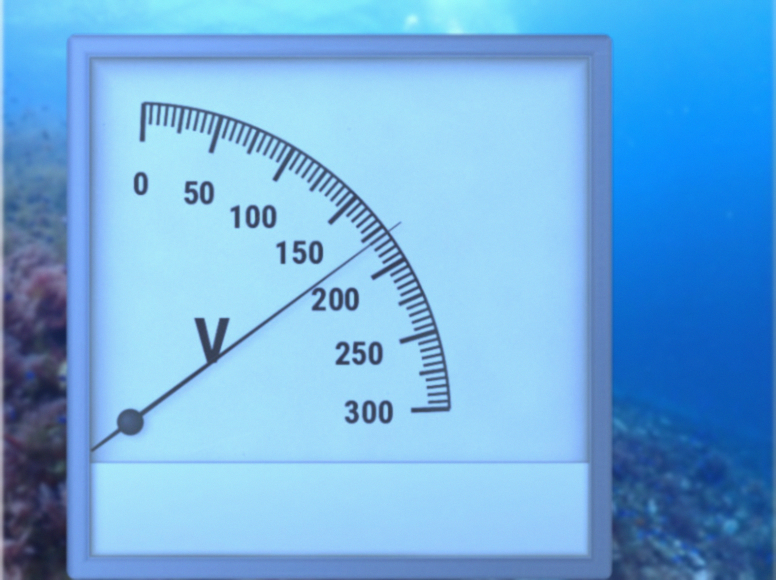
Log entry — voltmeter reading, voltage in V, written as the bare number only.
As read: 180
